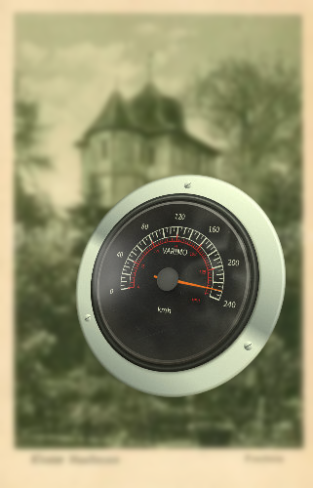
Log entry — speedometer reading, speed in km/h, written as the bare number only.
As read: 230
